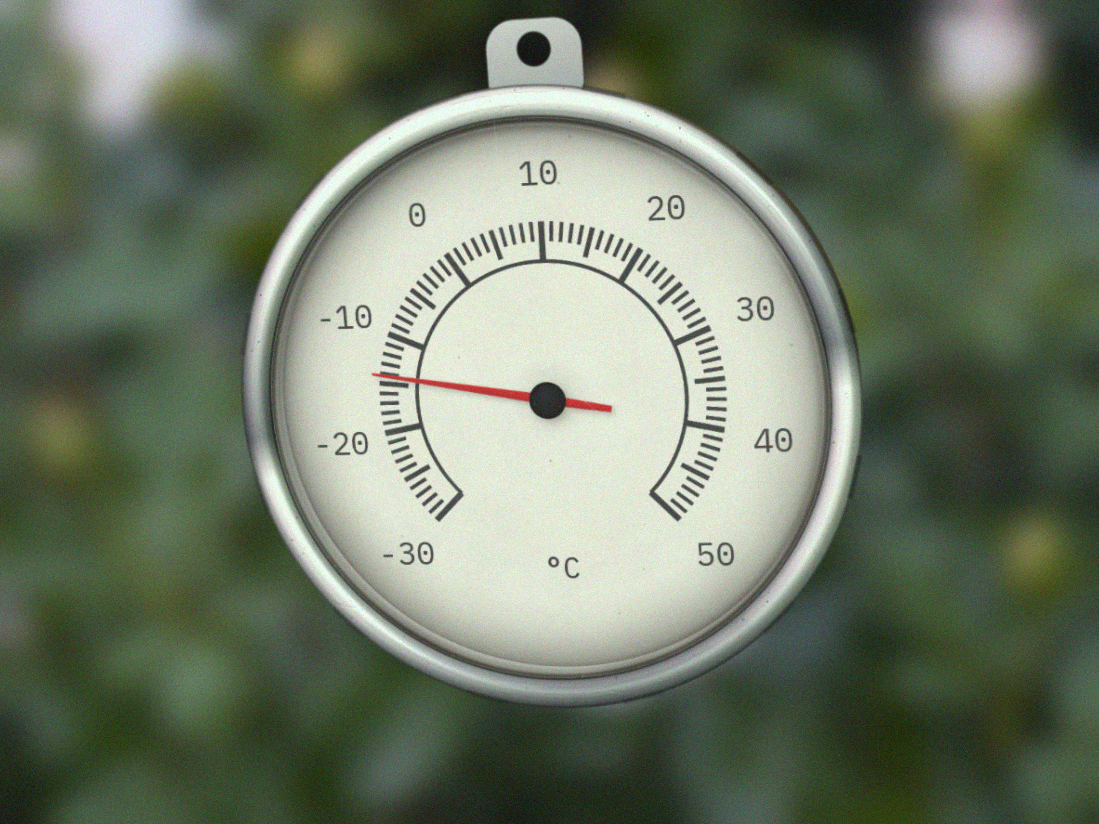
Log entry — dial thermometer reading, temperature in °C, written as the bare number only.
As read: -14
